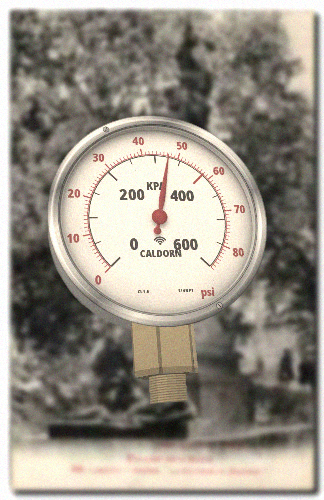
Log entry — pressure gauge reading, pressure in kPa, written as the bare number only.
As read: 325
